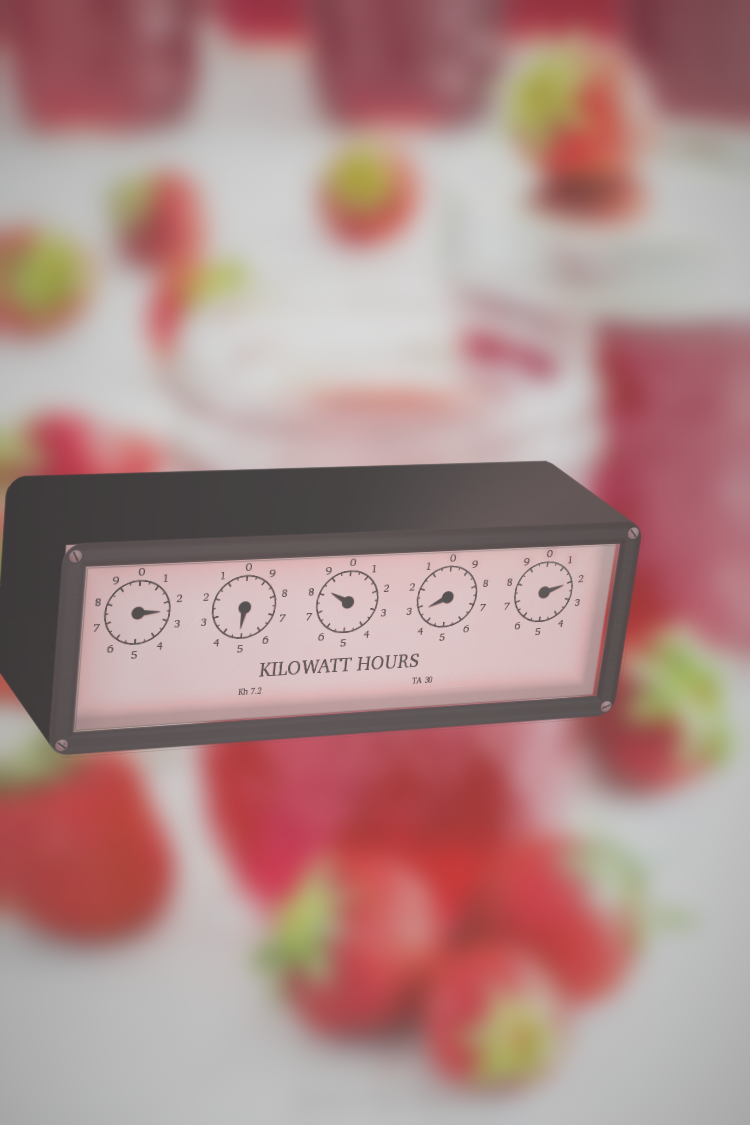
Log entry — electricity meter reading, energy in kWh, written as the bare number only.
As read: 24832
